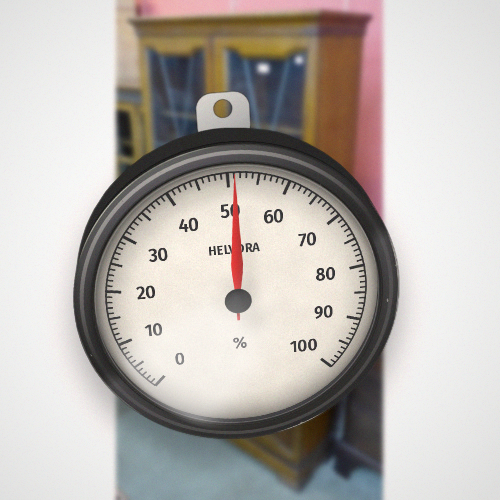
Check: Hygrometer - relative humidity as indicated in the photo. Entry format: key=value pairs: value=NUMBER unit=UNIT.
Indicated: value=51 unit=%
